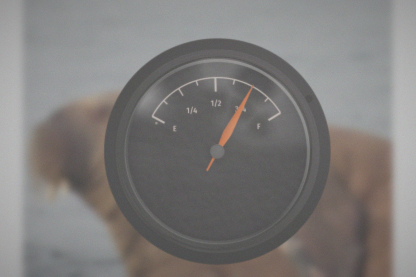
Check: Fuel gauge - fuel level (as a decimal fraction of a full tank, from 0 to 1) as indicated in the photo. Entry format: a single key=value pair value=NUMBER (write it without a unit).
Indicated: value=0.75
